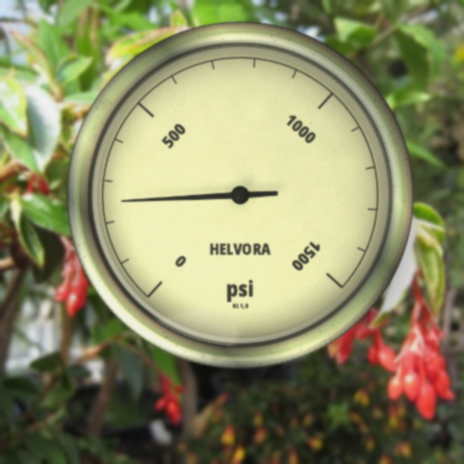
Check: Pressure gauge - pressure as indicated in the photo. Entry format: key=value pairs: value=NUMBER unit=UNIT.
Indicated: value=250 unit=psi
